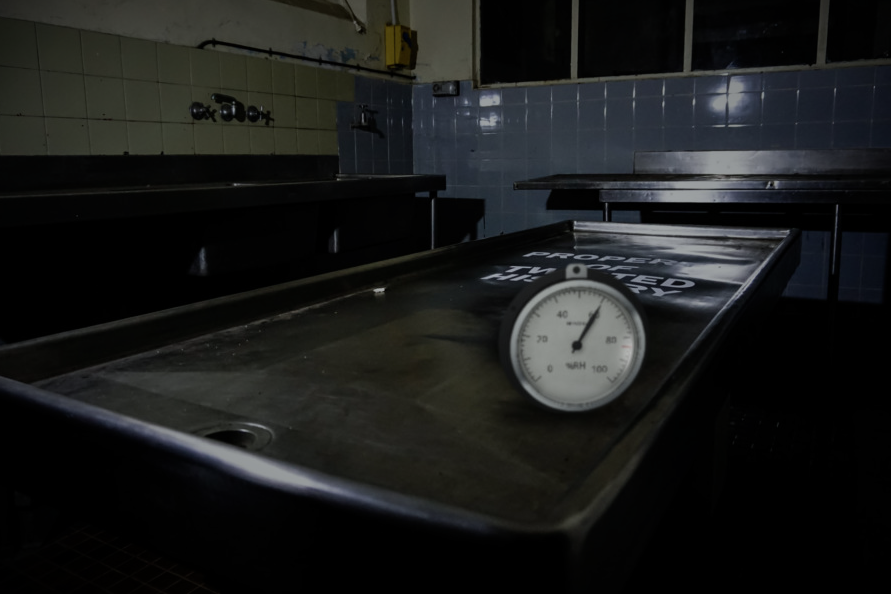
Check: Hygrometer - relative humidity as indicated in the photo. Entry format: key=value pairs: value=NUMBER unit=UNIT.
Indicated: value=60 unit=%
